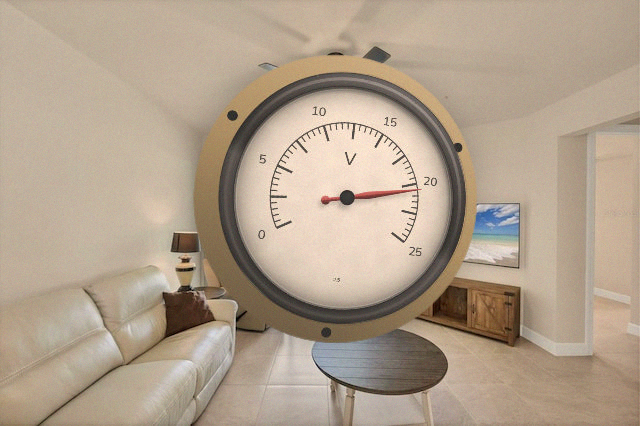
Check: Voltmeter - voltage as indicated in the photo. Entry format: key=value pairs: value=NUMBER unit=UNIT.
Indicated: value=20.5 unit=V
